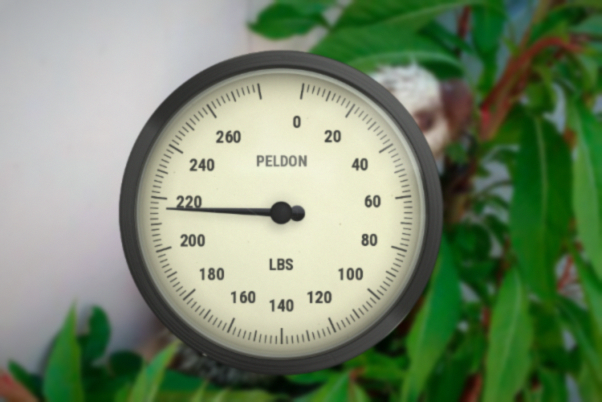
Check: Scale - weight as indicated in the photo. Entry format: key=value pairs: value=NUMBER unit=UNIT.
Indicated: value=216 unit=lb
